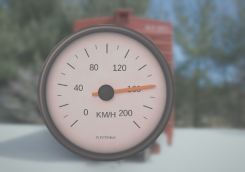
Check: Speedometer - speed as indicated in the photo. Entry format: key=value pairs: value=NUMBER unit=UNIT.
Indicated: value=160 unit=km/h
